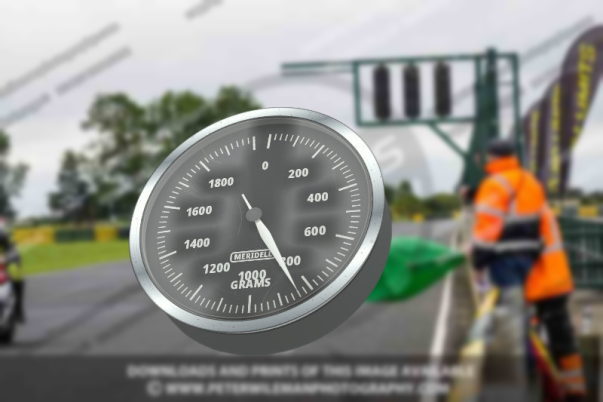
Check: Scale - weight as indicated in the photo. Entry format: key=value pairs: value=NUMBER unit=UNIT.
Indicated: value=840 unit=g
